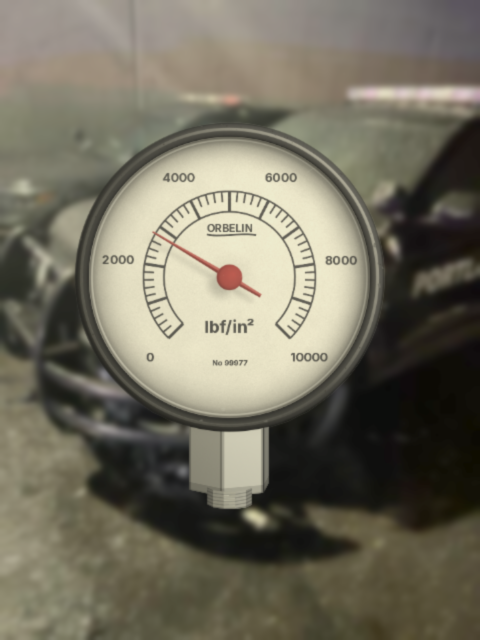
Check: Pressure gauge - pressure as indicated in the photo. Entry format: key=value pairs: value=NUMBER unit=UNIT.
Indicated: value=2800 unit=psi
